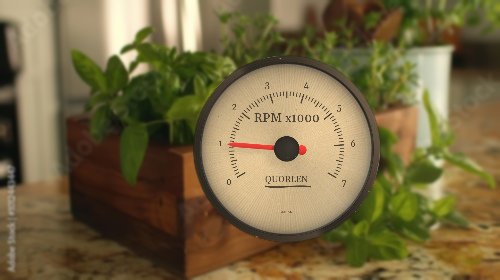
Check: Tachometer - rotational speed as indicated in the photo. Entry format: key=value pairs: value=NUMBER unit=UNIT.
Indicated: value=1000 unit=rpm
